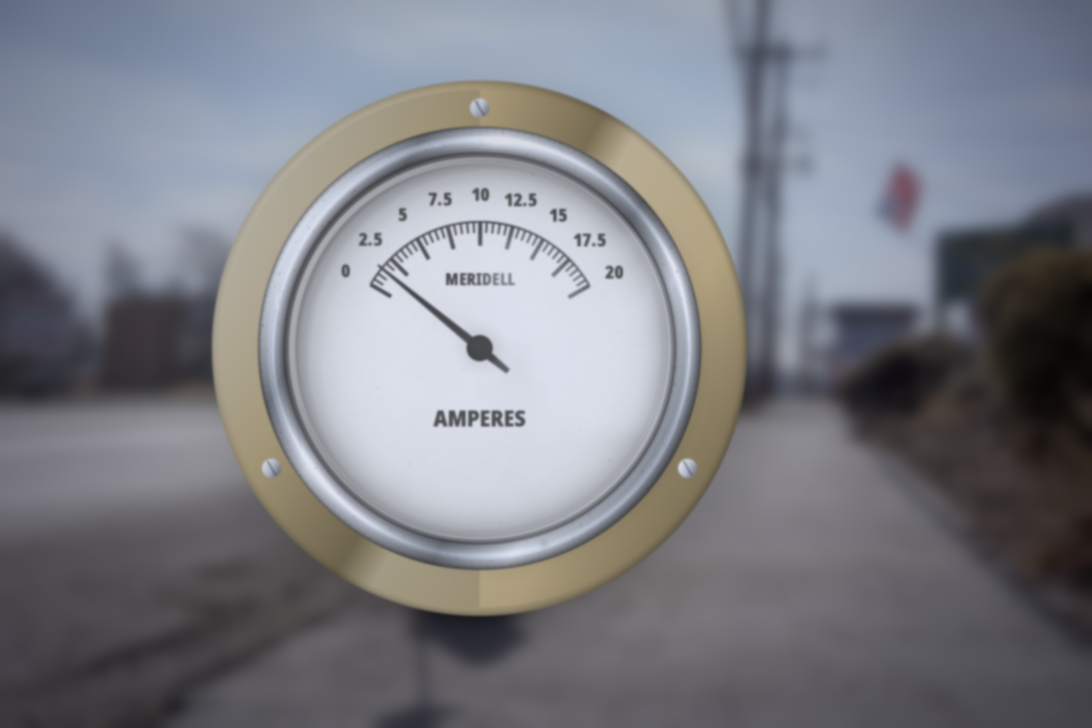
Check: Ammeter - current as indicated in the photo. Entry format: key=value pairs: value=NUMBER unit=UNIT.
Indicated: value=1.5 unit=A
